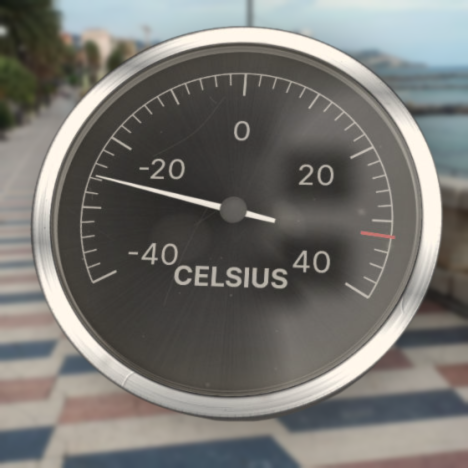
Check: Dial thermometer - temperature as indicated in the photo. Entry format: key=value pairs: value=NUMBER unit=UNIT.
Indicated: value=-26 unit=°C
